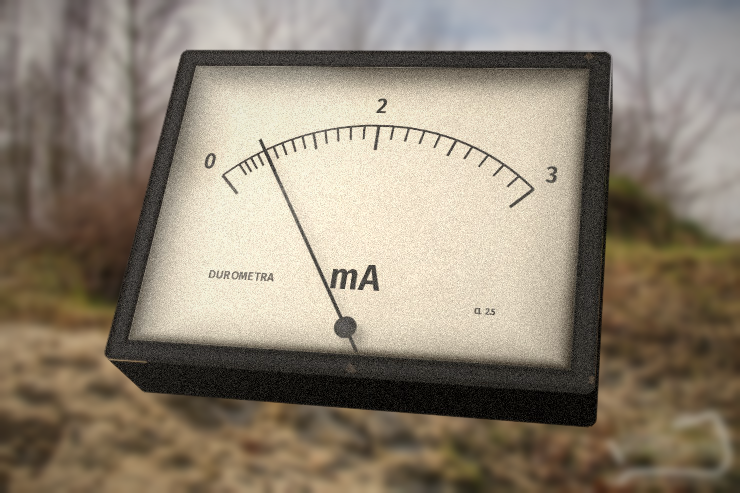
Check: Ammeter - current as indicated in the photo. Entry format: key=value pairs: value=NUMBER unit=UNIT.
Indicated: value=1 unit=mA
